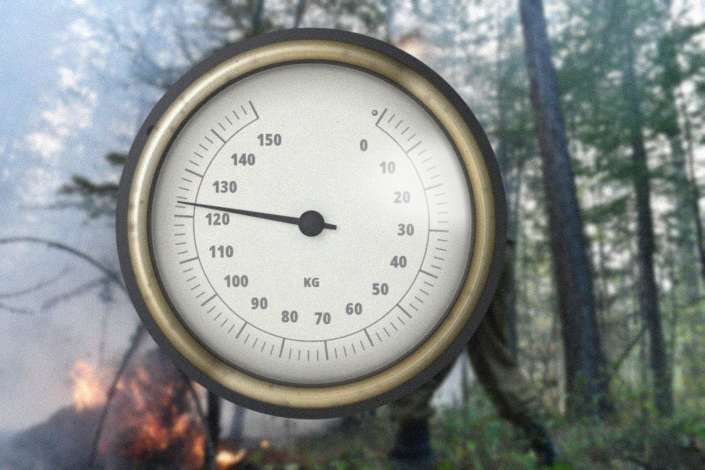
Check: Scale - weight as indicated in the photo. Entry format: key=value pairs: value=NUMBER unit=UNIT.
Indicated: value=123 unit=kg
